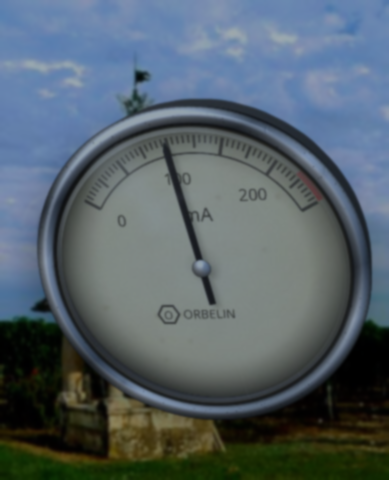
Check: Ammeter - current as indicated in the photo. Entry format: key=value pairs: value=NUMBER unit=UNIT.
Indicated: value=100 unit=mA
